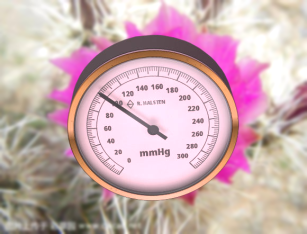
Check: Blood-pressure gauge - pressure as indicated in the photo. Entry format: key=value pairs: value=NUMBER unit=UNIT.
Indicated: value=100 unit=mmHg
